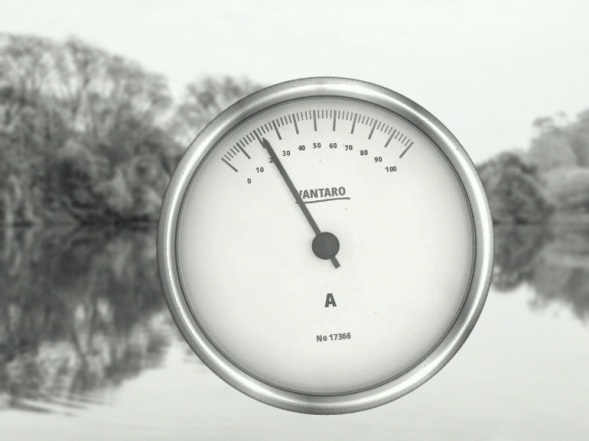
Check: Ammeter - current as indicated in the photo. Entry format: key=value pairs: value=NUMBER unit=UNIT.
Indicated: value=22 unit=A
